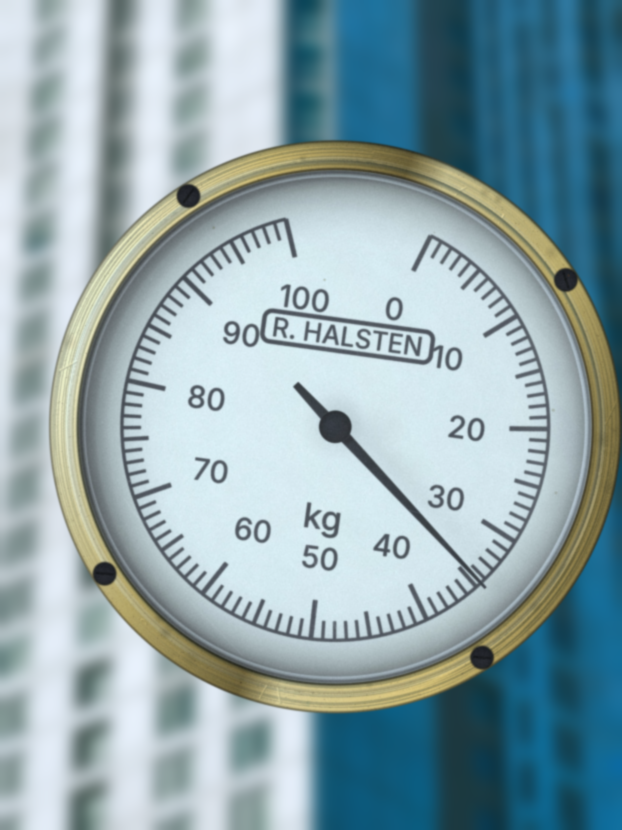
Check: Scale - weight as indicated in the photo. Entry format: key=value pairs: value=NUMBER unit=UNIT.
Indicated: value=34.5 unit=kg
